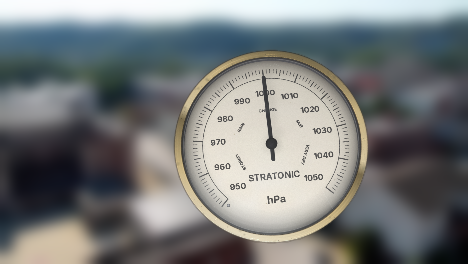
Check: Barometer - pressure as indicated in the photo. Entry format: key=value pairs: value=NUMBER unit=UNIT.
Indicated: value=1000 unit=hPa
